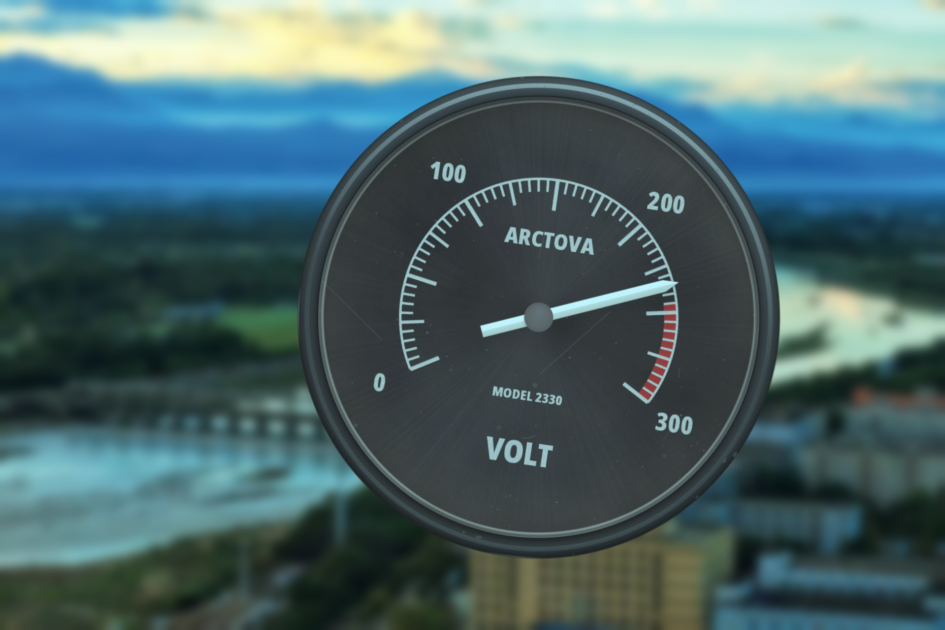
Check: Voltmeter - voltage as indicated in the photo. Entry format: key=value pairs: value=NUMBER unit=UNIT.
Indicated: value=235 unit=V
